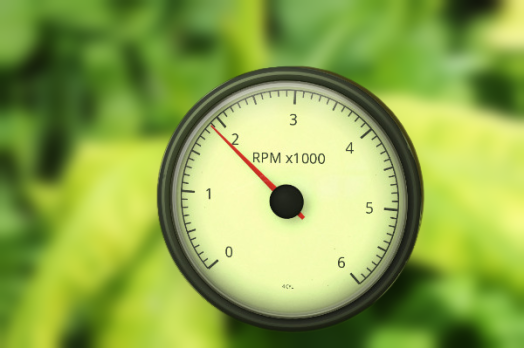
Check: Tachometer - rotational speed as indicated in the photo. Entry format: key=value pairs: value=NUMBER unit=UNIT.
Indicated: value=1900 unit=rpm
